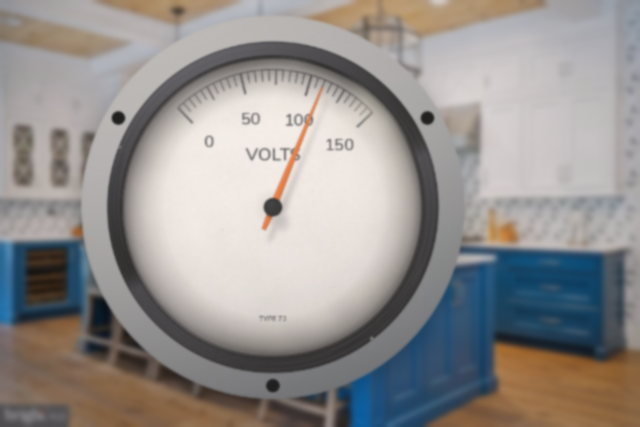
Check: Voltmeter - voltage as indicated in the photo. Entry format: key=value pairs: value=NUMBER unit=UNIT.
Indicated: value=110 unit=V
